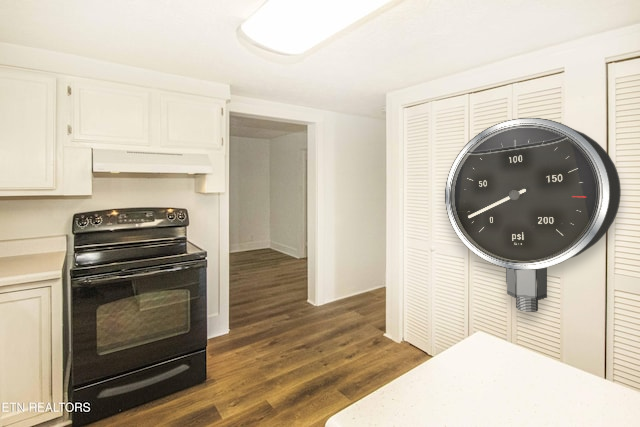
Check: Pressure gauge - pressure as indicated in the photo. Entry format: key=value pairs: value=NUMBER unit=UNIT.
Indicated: value=15 unit=psi
